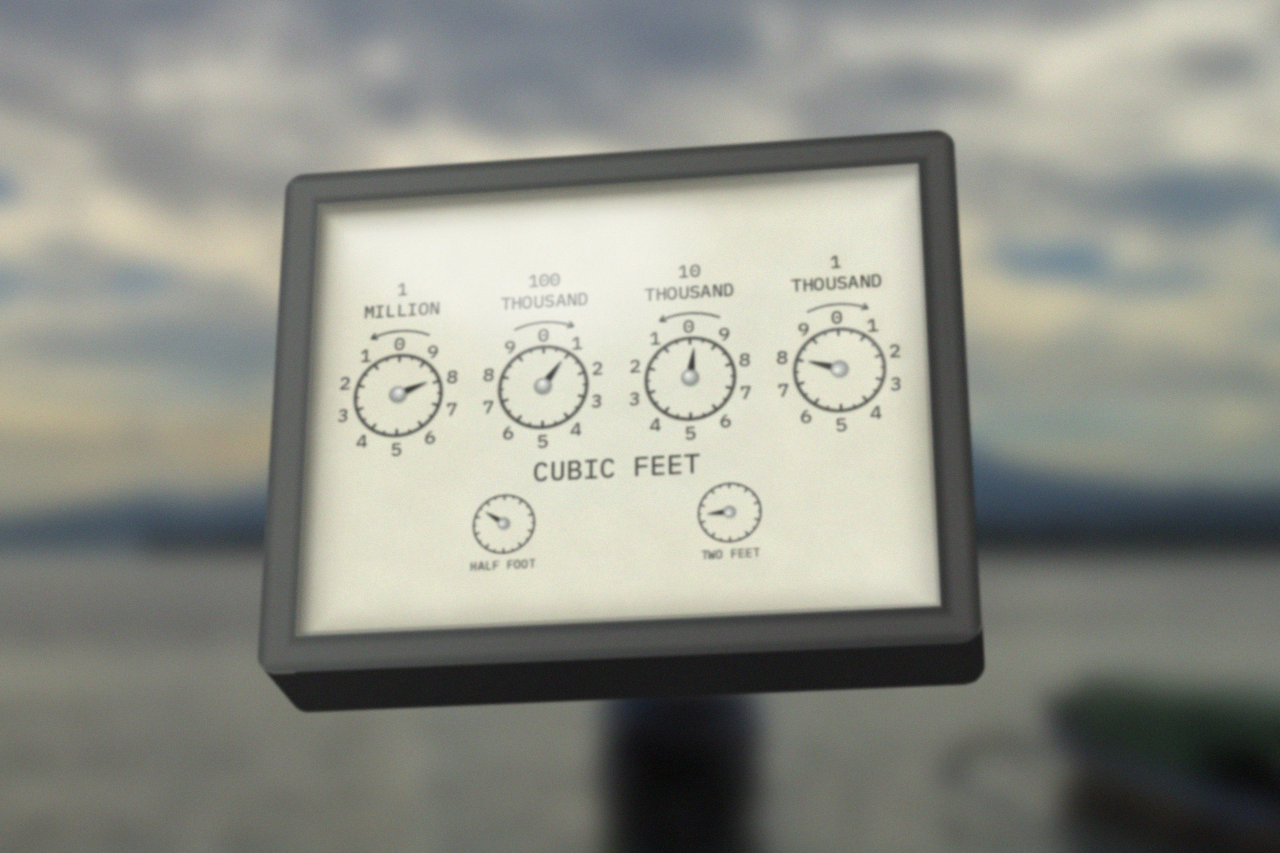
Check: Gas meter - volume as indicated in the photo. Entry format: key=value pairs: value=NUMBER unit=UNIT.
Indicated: value=809800 unit=ft³
